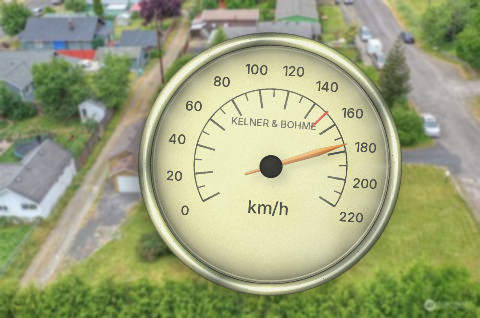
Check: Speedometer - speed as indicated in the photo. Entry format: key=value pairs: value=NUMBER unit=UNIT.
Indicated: value=175 unit=km/h
